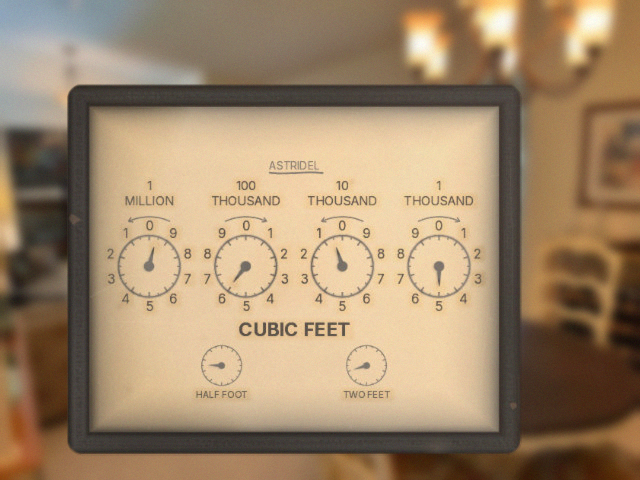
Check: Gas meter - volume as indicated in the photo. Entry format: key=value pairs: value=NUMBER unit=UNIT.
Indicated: value=960500 unit=ft³
